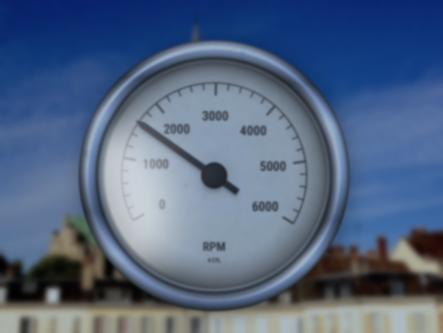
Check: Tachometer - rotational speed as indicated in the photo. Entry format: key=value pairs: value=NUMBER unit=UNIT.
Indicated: value=1600 unit=rpm
